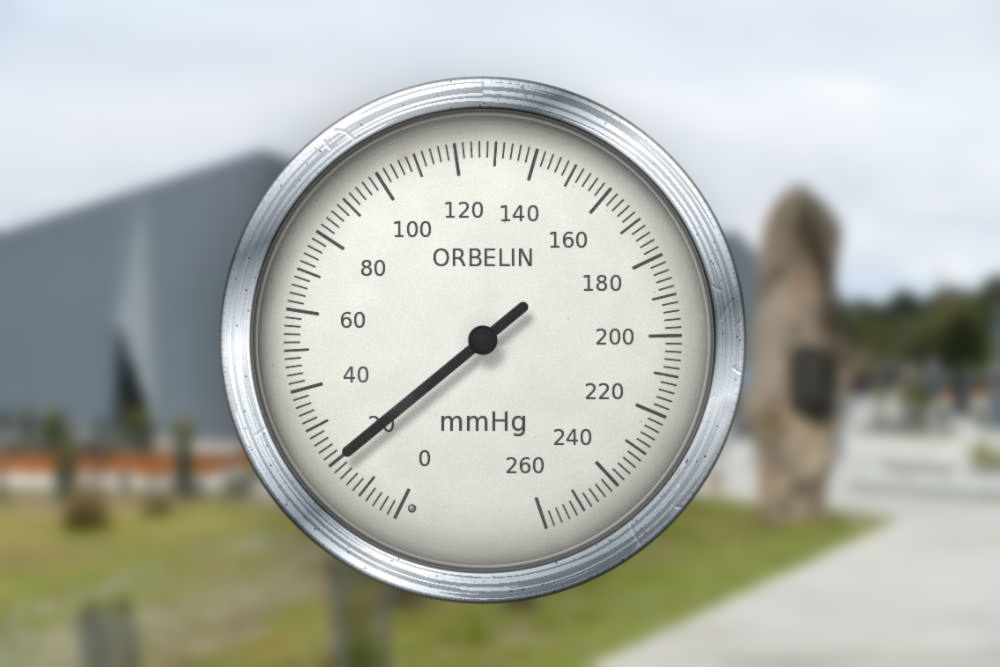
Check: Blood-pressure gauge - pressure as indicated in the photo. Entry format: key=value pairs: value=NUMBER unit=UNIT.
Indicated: value=20 unit=mmHg
